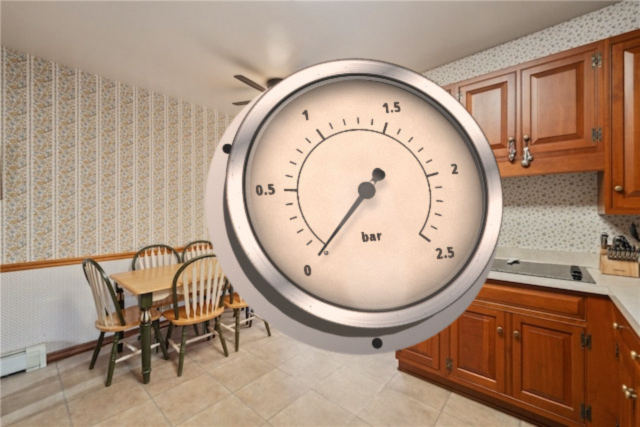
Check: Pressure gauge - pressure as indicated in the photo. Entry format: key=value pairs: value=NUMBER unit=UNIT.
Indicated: value=0 unit=bar
